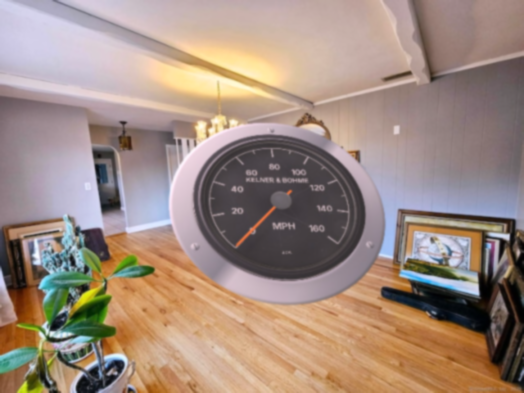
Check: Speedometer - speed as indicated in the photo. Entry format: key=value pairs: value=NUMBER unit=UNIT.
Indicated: value=0 unit=mph
